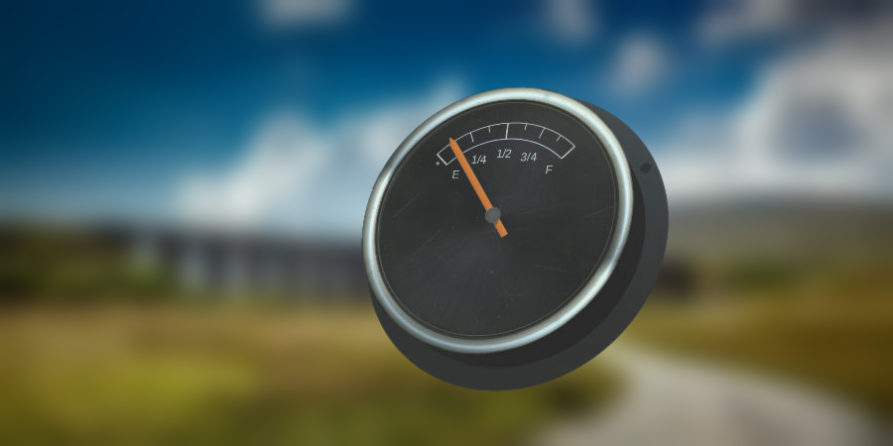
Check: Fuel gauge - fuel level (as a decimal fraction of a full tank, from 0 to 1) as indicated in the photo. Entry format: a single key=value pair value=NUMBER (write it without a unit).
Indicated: value=0.125
